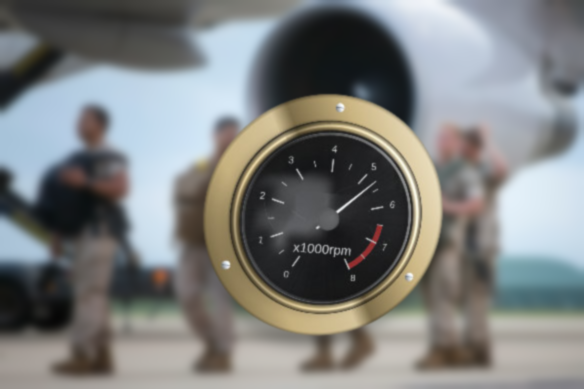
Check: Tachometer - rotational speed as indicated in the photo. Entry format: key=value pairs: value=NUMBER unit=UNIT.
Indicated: value=5250 unit=rpm
